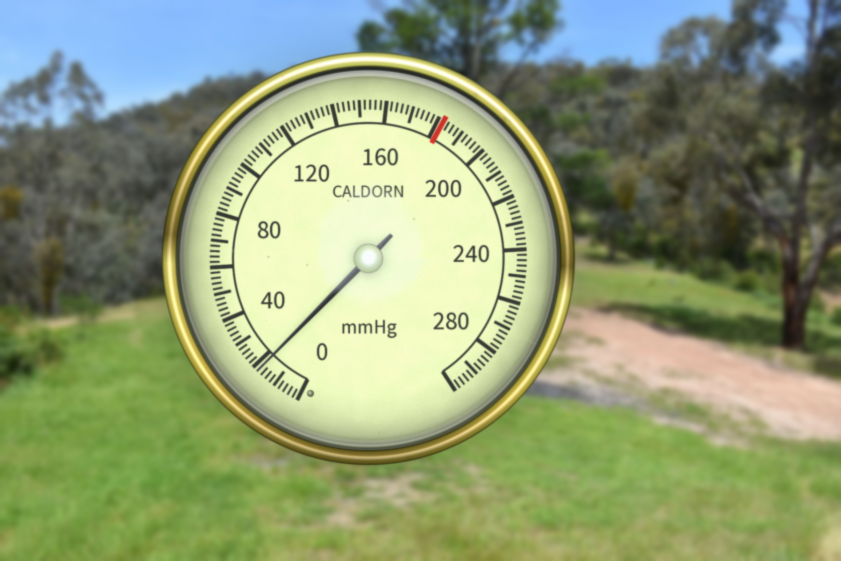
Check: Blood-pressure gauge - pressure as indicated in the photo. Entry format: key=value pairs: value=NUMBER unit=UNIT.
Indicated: value=18 unit=mmHg
